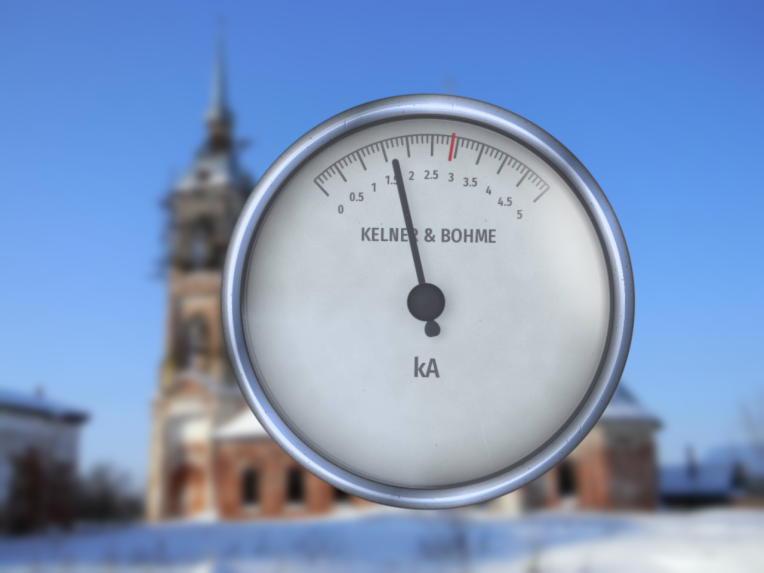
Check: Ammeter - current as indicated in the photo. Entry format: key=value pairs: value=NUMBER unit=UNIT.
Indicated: value=1.7 unit=kA
